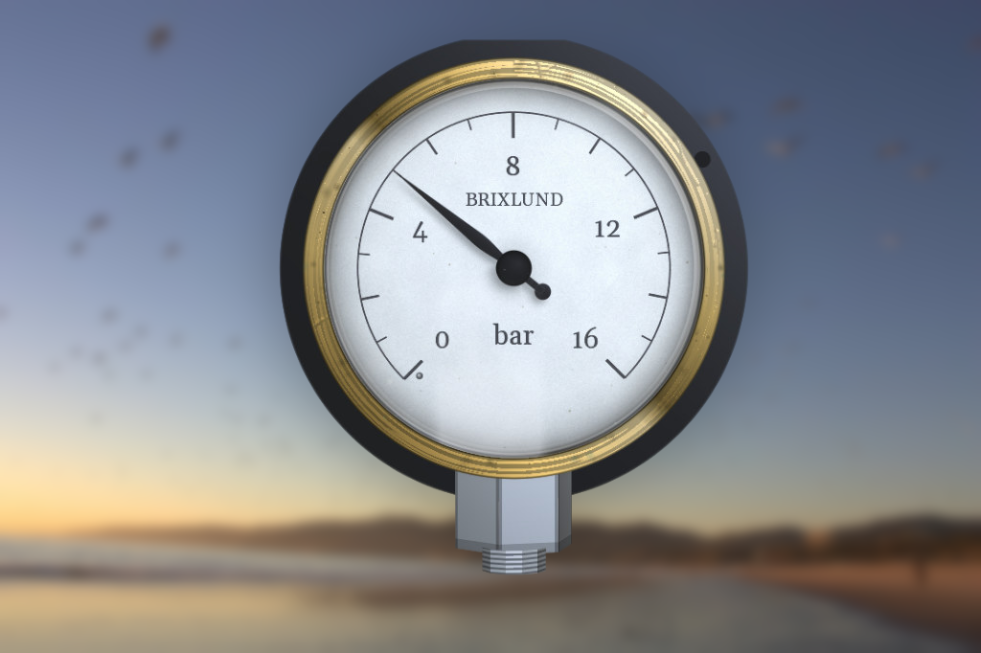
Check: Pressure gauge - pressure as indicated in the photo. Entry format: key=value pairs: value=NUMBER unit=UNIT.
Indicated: value=5 unit=bar
